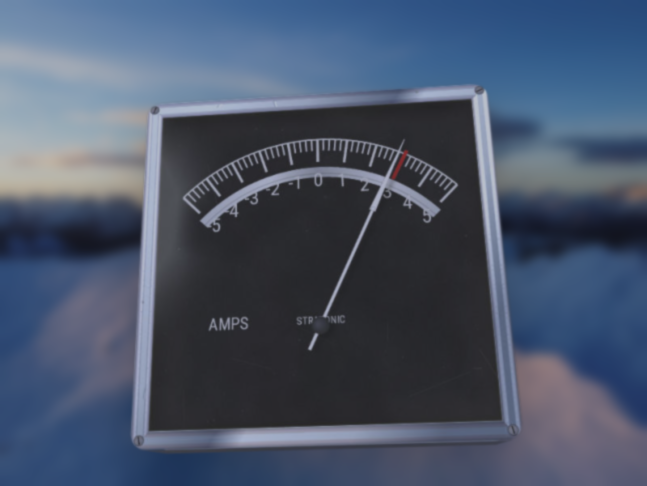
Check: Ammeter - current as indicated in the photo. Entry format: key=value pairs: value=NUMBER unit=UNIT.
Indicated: value=2.8 unit=A
